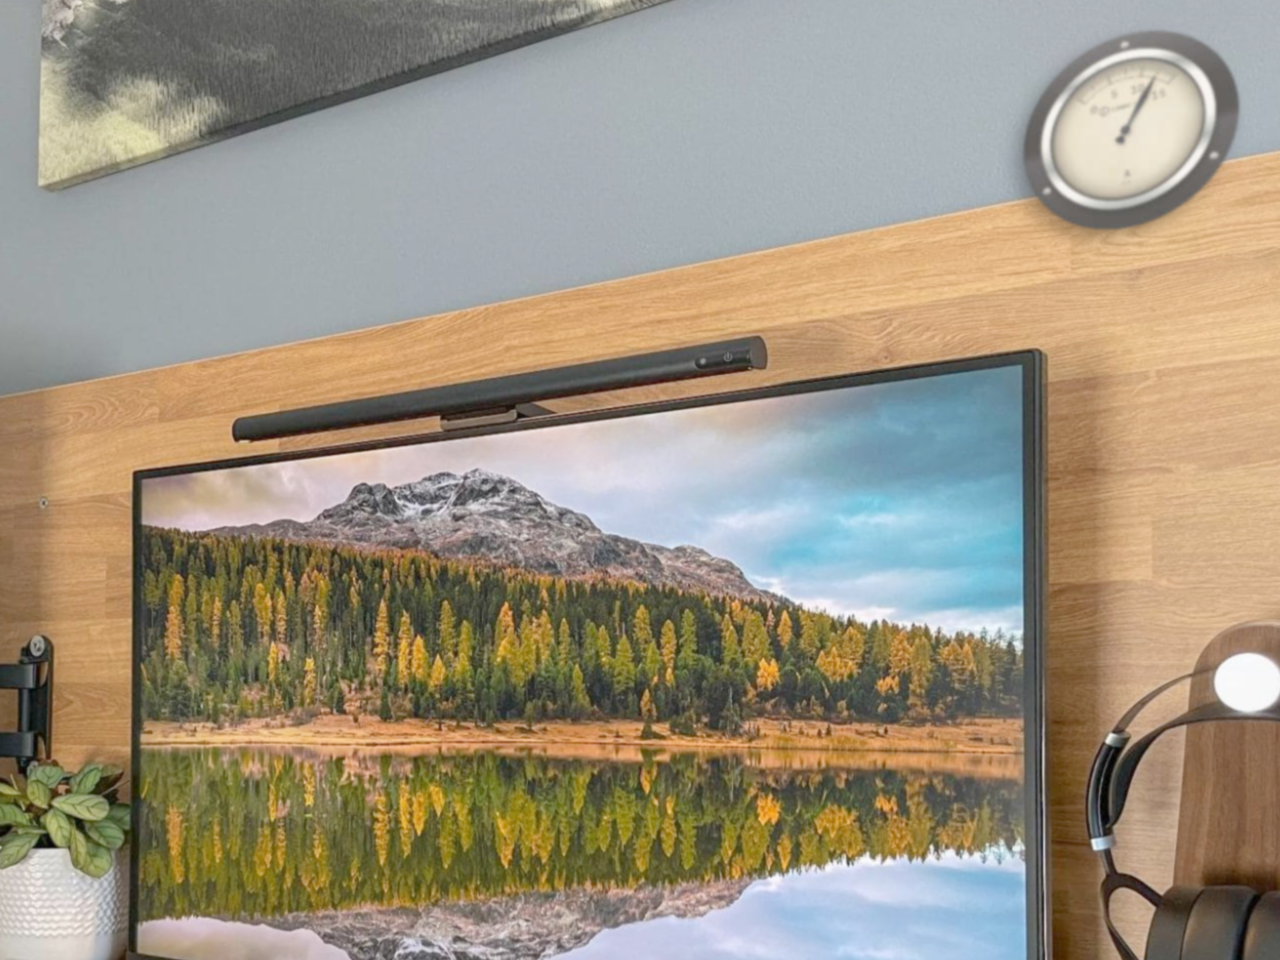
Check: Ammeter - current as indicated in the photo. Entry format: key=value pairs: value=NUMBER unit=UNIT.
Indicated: value=12.5 unit=A
